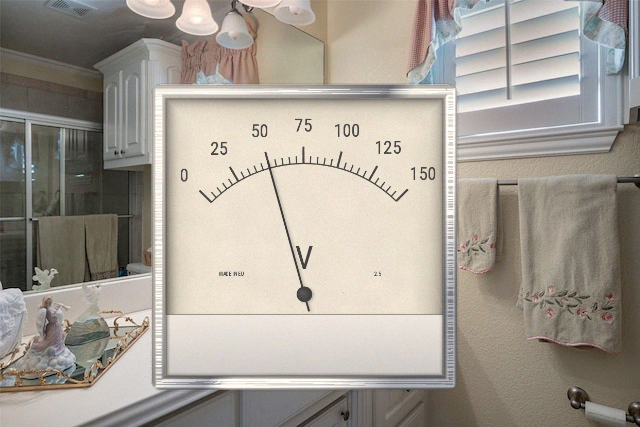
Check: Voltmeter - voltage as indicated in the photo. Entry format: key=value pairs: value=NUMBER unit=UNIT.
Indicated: value=50 unit=V
